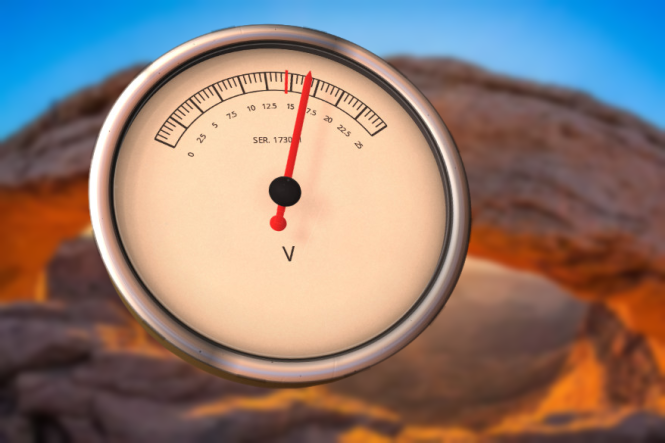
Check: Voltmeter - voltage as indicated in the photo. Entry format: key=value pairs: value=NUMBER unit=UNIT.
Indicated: value=16.5 unit=V
